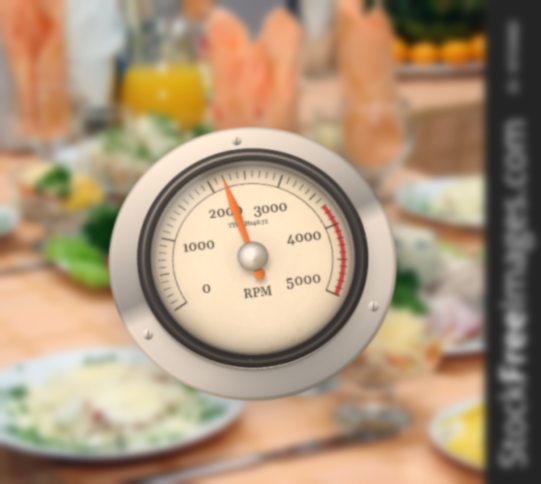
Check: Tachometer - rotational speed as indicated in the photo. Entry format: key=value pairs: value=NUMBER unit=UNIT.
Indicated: value=2200 unit=rpm
